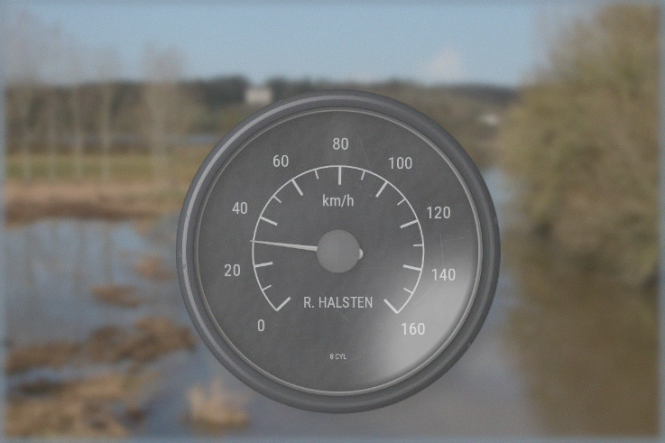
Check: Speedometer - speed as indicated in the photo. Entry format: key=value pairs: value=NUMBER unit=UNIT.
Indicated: value=30 unit=km/h
